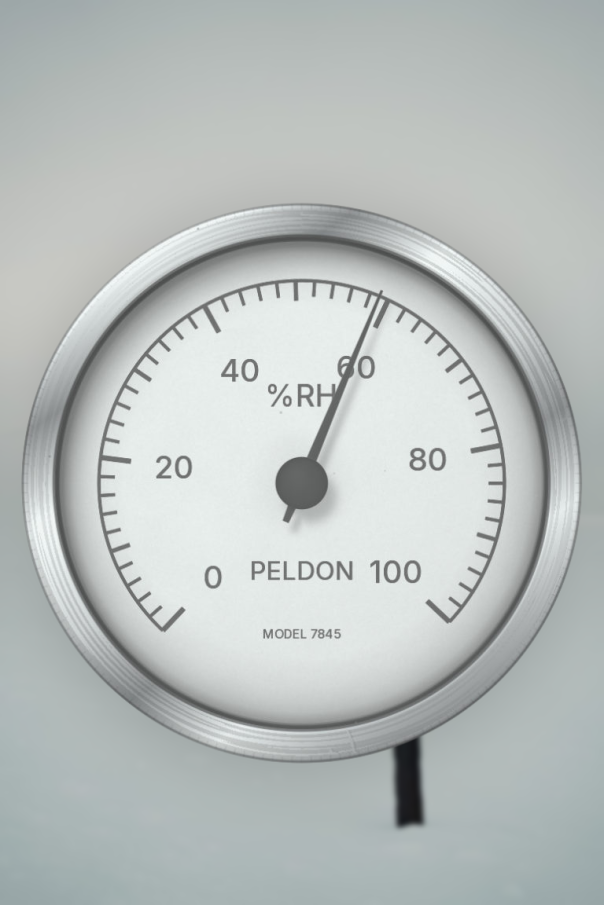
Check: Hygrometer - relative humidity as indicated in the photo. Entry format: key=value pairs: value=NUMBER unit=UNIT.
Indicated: value=59 unit=%
